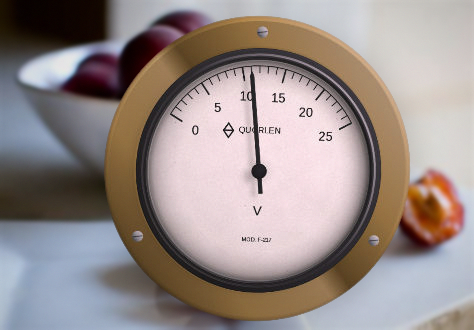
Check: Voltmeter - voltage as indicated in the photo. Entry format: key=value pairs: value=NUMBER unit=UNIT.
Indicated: value=11 unit=V
